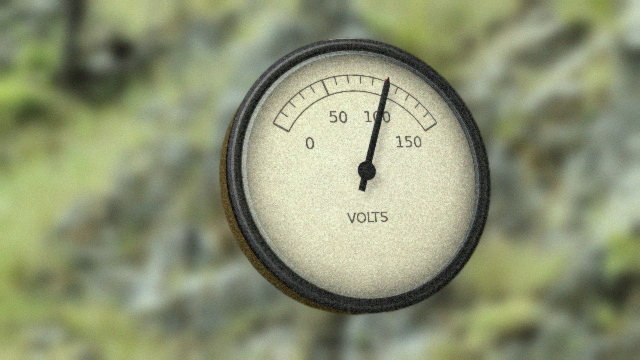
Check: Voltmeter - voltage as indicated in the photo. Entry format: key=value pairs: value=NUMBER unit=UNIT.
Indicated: value=100 unit=V
